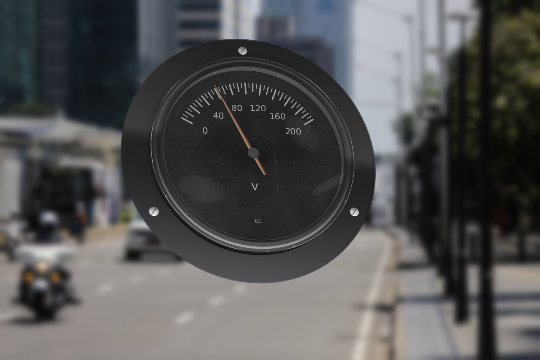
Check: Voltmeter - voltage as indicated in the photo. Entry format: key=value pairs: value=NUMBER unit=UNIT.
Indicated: value=60 unit=V
